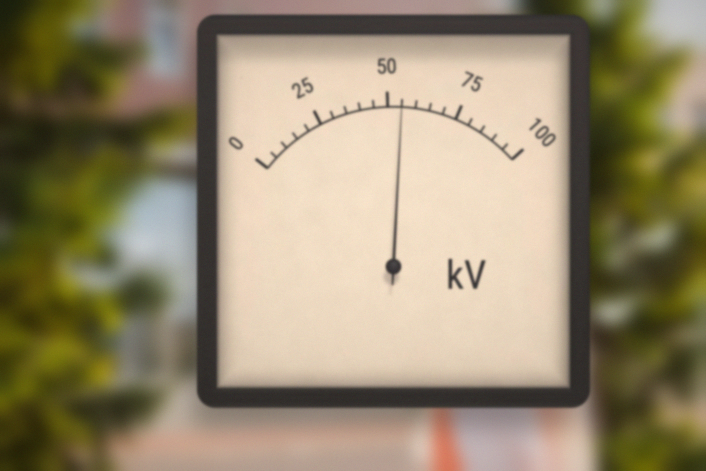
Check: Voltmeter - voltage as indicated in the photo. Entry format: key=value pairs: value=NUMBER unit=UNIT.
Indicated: value=55 unit=kV
